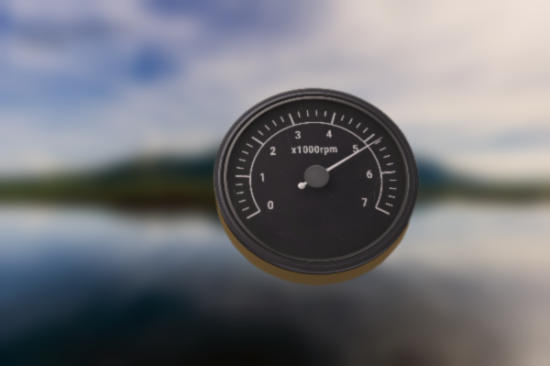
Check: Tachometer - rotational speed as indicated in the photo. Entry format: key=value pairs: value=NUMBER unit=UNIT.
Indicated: value=5200 unit=rpm
